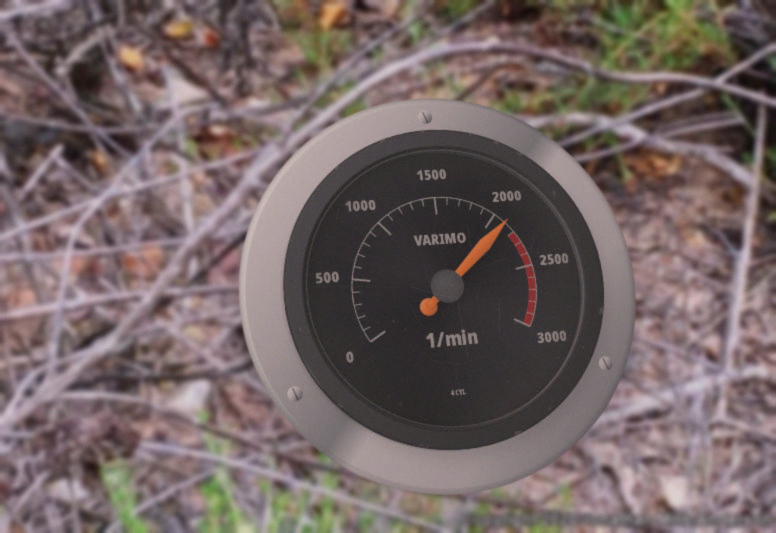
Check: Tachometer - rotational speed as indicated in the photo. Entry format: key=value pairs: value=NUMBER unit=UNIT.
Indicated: value=2100 unit=rpm
